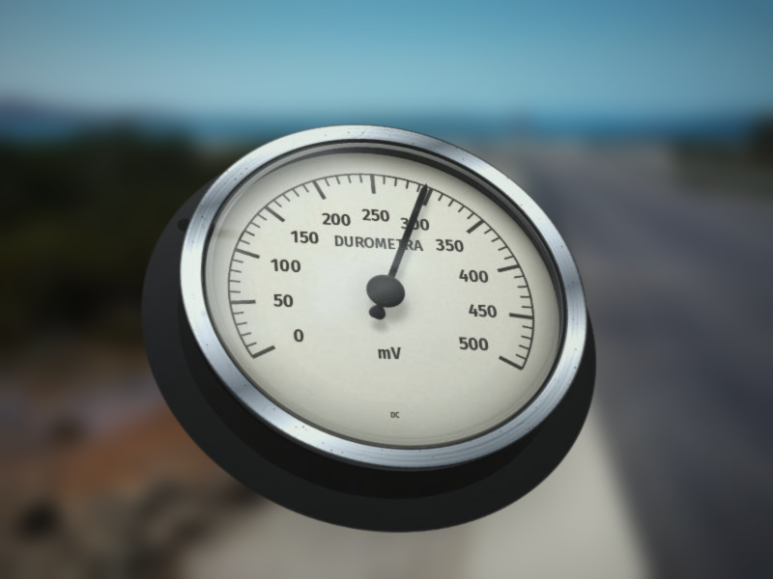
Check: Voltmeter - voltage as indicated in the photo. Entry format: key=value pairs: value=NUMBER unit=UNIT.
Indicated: value=295 unit=mV
